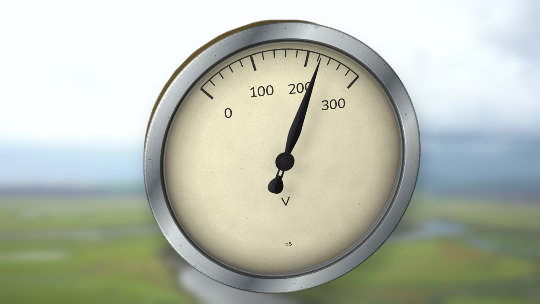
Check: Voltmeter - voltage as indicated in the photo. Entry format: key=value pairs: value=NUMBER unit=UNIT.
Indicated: value=220 unit=V
